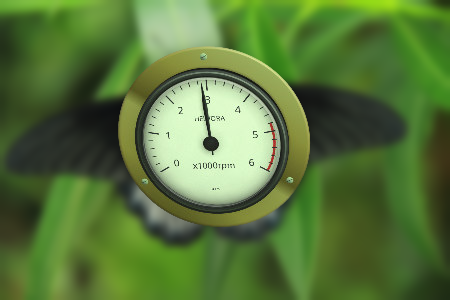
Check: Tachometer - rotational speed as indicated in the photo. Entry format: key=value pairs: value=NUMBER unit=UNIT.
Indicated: value=2900 unit=rpm
